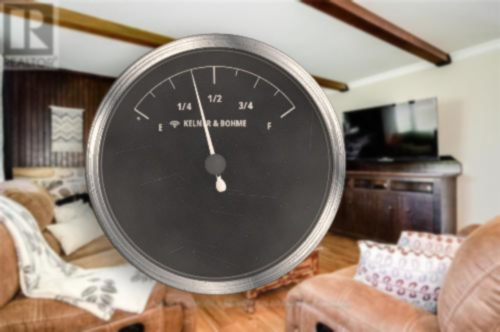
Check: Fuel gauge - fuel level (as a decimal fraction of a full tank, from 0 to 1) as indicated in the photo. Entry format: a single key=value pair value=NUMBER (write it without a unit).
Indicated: value=0.375
